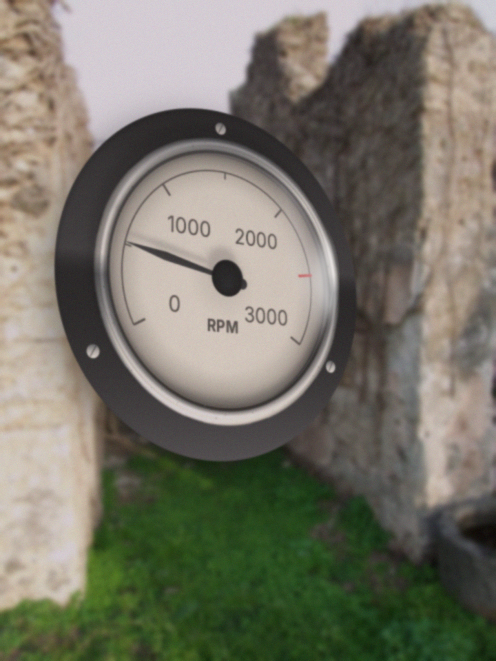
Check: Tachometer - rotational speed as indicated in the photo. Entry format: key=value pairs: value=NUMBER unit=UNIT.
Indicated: value=500 unit=rpm
